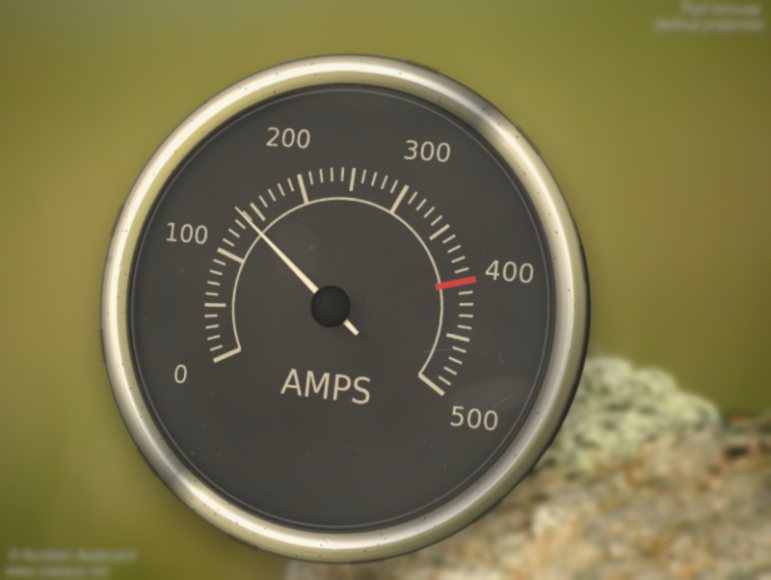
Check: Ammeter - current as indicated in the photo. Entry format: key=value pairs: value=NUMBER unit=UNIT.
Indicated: value=140 unit=A
